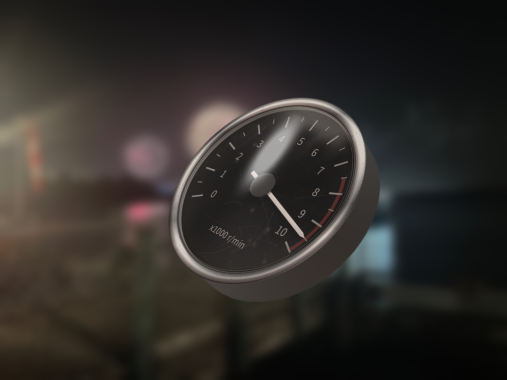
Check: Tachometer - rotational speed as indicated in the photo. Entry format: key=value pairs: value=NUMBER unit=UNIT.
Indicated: value=9500 unit=rpm
